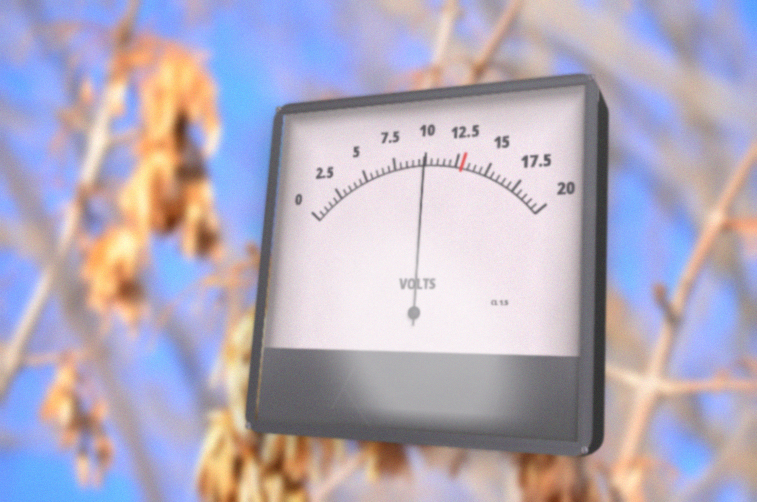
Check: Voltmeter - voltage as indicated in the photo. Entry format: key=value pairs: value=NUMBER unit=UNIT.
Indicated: value=10 unit=V
